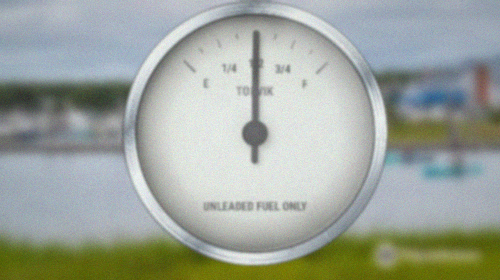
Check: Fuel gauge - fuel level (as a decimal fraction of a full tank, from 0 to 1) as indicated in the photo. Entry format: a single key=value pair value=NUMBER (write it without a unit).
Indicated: value=0.5
